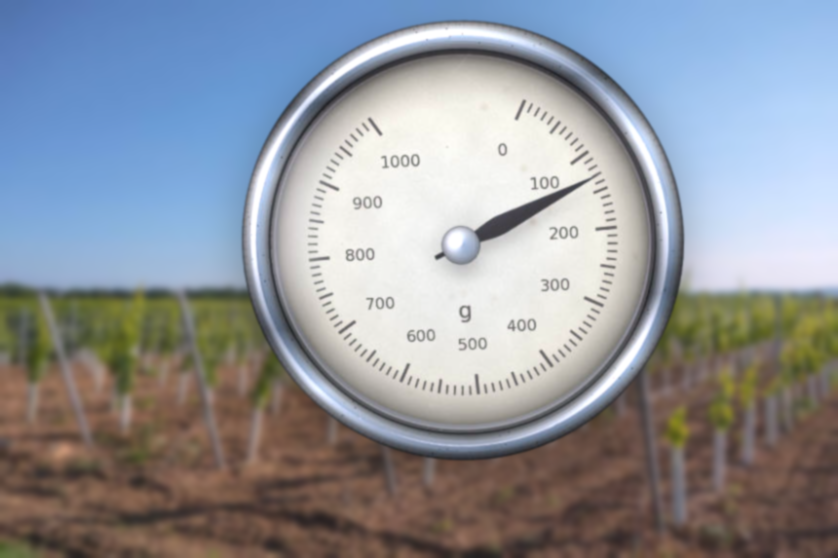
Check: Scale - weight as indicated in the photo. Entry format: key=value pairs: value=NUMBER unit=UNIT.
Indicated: value=130 unit=g
